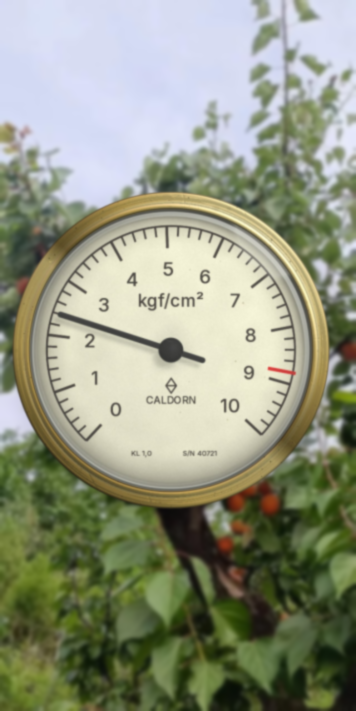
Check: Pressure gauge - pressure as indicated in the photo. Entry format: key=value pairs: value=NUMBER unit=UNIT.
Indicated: value=2.4 unit=kg/cm²
